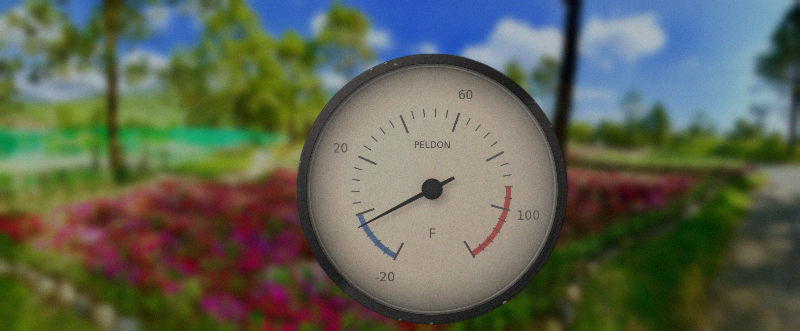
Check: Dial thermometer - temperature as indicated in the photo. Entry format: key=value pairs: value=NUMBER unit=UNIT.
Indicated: value=-4 unit=°F
